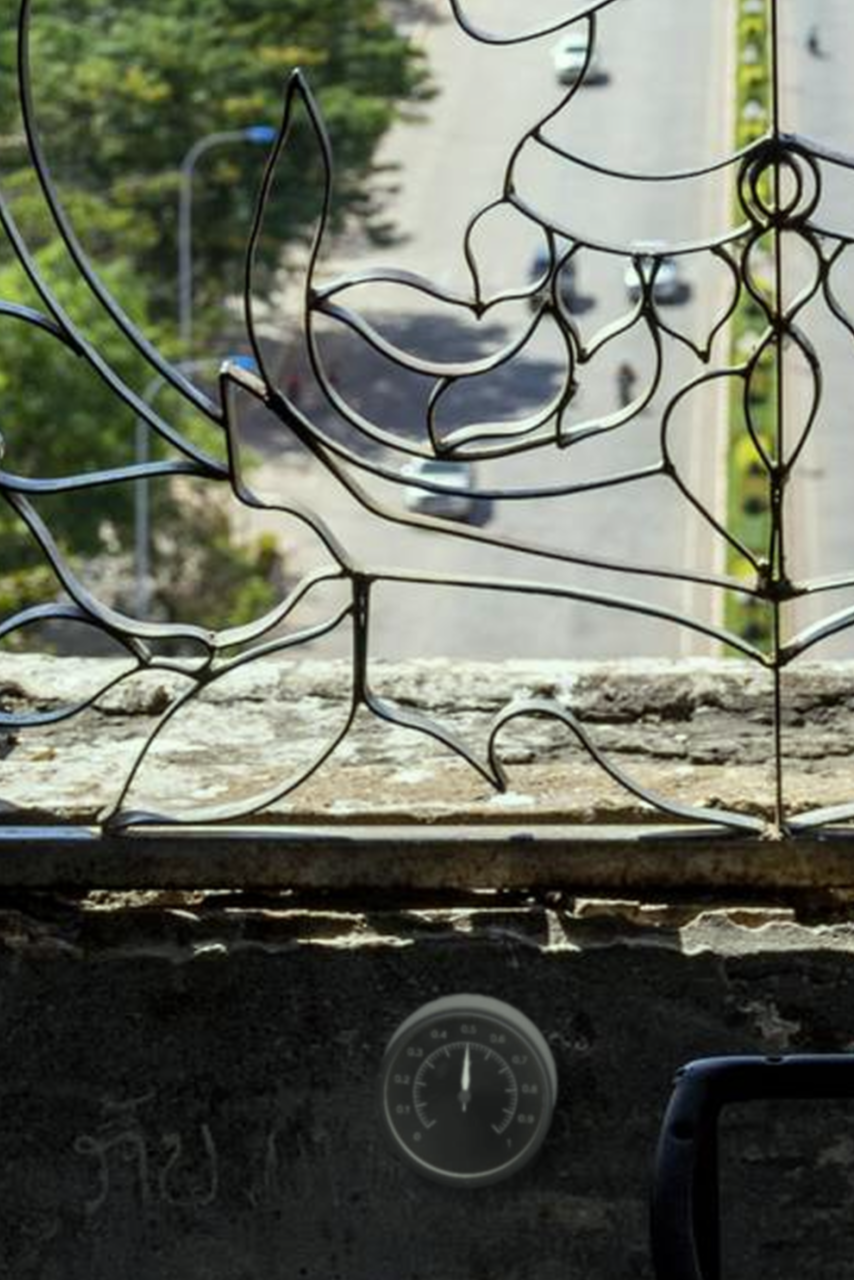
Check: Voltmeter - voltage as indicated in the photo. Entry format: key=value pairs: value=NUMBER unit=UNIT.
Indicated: value=0.5 unit=V
